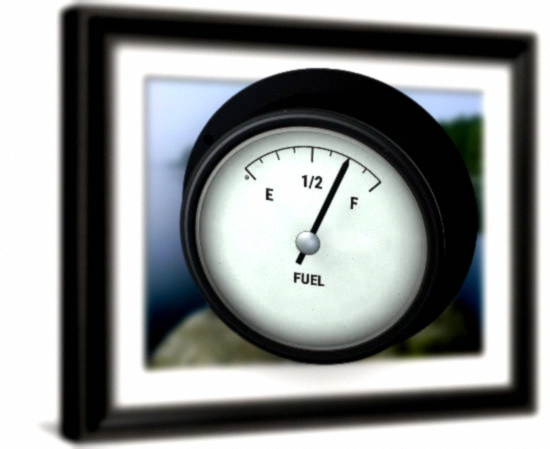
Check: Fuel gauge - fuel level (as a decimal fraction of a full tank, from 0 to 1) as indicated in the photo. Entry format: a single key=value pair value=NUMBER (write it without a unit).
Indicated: value=0.75
